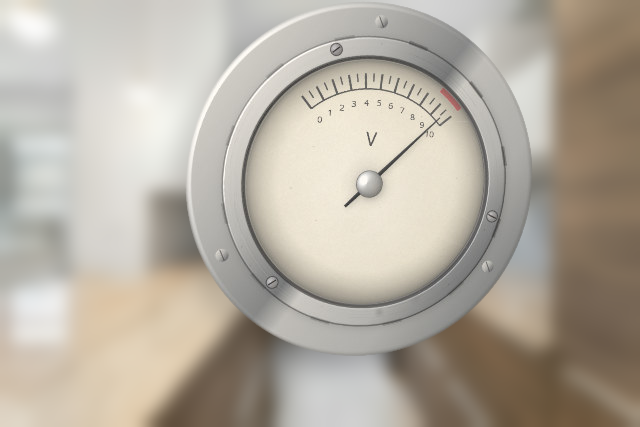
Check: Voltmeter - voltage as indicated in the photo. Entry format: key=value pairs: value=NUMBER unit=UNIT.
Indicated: value=9.5 unit=V
